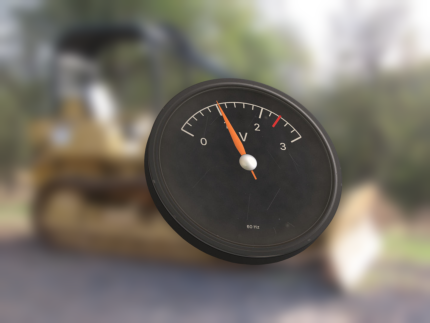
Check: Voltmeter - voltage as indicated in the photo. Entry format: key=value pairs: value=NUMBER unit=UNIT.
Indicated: value=1 unit=V
